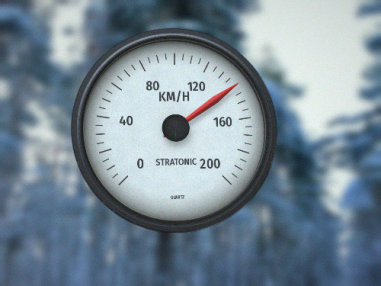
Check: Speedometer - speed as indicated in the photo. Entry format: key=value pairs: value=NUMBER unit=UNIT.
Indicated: value=140 unit=km/h
